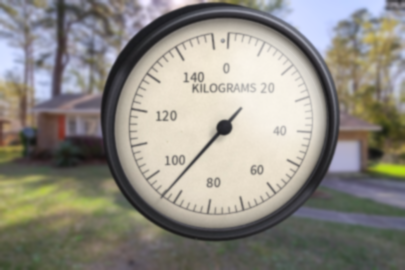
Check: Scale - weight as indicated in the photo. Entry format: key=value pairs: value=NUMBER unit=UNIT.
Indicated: value=94 unit=kg
